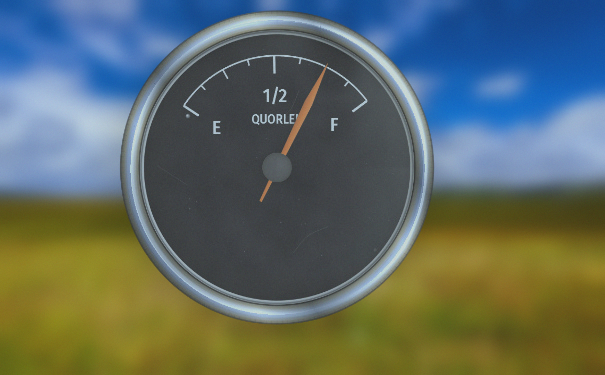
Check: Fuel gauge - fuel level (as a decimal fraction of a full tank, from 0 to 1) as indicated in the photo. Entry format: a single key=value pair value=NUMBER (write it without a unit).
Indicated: value=0.75
